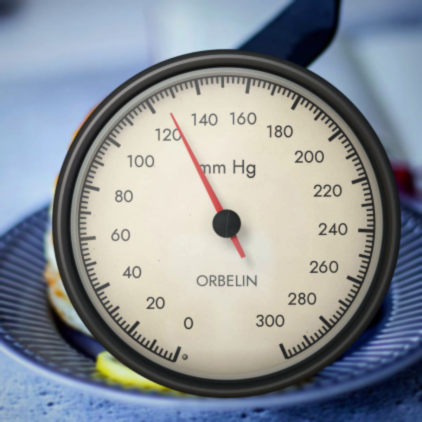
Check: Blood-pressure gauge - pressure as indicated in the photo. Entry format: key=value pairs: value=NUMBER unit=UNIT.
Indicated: value=126 unit=mmHg
